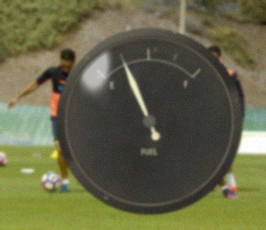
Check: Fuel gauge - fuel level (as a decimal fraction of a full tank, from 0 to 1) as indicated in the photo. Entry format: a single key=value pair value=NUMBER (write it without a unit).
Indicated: value=0.25
